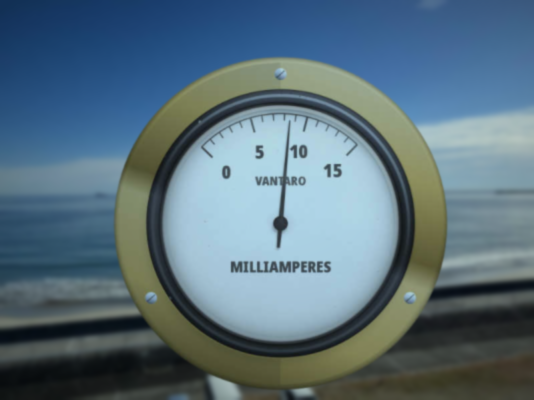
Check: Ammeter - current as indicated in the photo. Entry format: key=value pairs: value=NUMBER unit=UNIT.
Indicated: value=8.5 unit=mA
